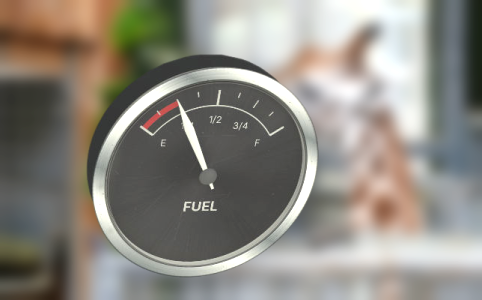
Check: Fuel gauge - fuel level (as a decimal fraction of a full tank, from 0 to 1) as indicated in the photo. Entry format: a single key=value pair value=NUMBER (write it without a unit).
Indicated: value=0.25
